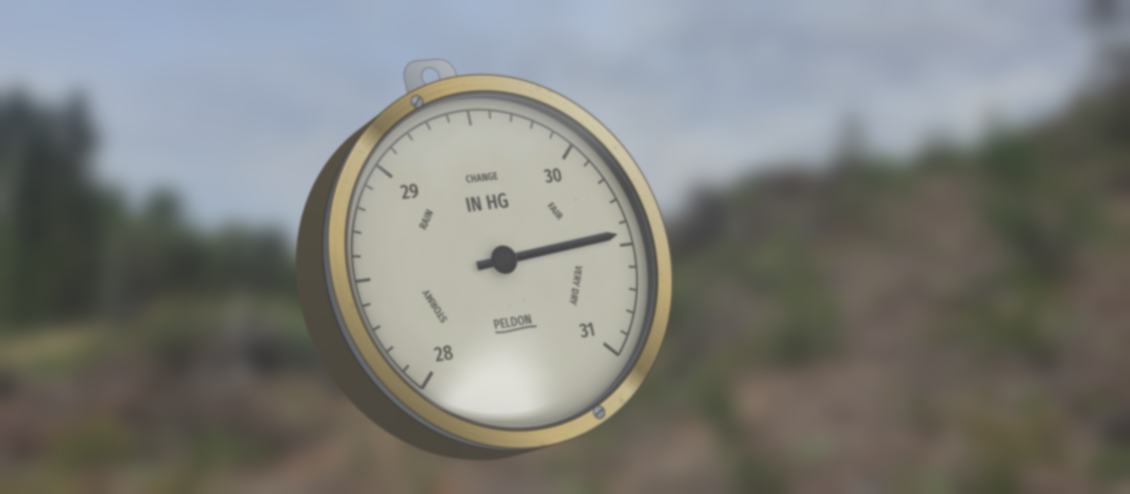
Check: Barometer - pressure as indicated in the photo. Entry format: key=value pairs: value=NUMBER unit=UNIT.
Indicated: value=30.45 unit=inHg
